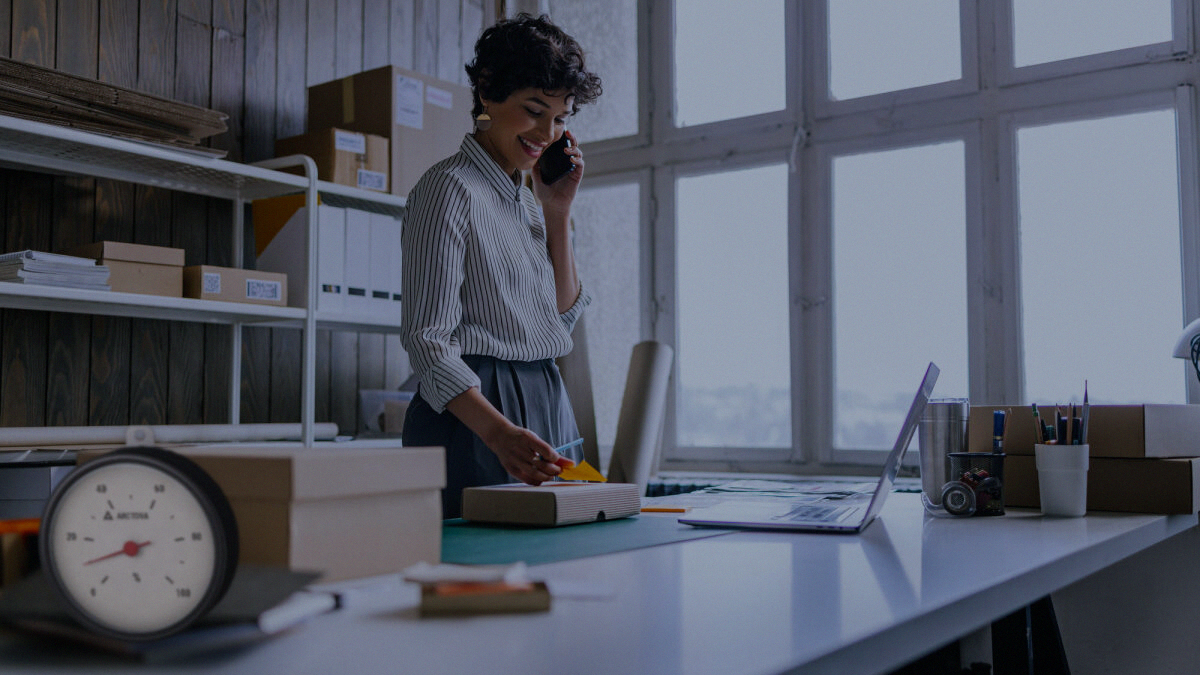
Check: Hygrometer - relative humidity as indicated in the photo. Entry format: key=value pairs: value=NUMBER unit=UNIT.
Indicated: value=10 unit=%
